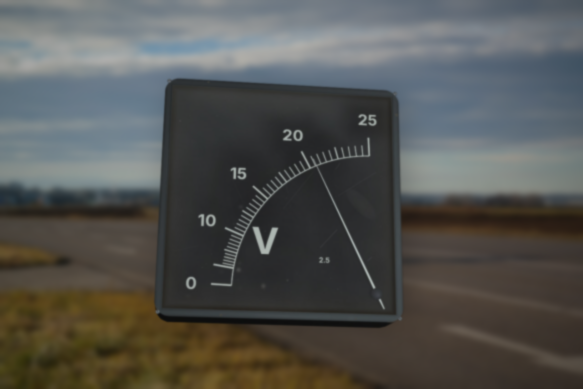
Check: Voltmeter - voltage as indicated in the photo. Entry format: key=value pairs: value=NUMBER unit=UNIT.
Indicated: value=20.5 unit=V
